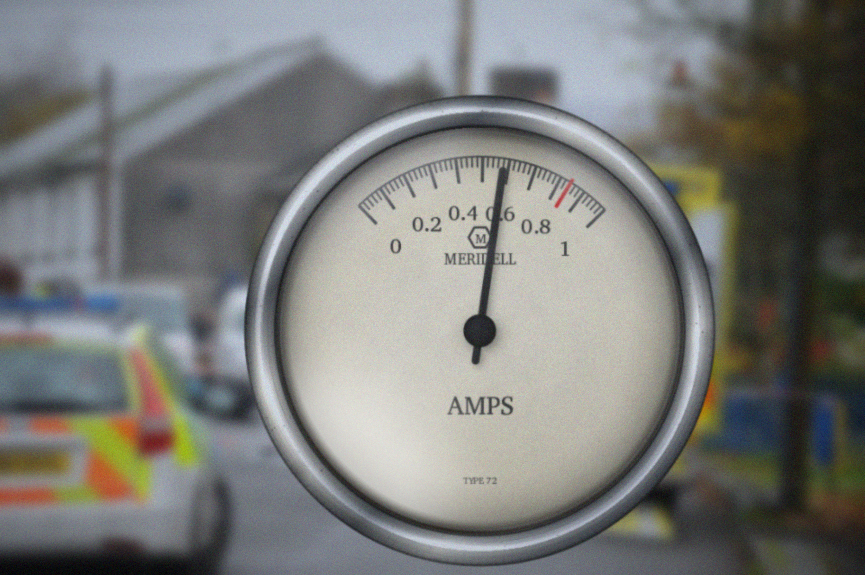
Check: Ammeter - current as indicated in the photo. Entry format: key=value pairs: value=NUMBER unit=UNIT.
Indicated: value=0.58 unit=A
